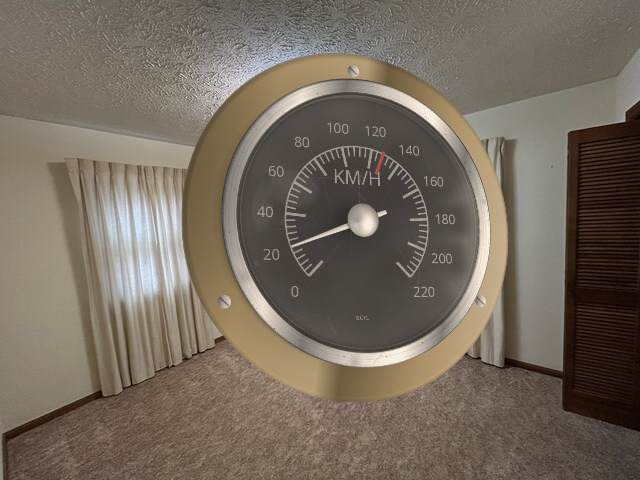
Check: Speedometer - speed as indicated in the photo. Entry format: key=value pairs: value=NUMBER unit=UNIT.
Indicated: value=20 unit=km/h
